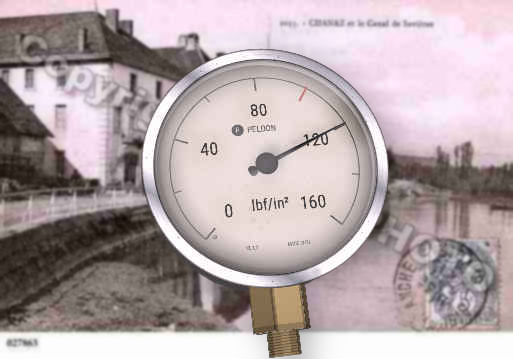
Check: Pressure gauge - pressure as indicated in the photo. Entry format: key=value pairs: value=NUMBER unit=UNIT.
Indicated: value=120 unit=psi
